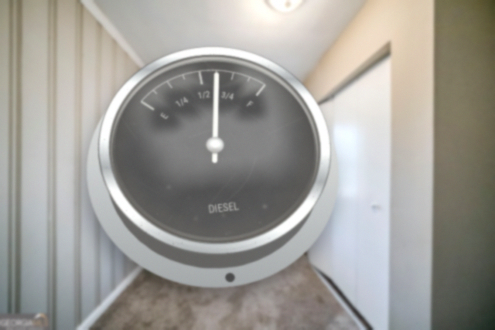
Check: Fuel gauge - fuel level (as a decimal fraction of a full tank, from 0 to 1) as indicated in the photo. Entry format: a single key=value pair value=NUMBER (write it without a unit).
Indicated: value=0.625
